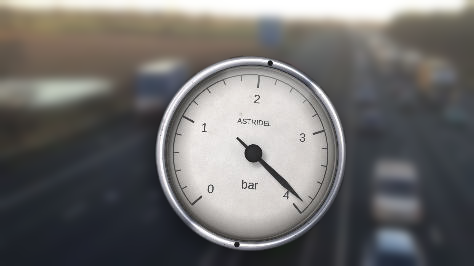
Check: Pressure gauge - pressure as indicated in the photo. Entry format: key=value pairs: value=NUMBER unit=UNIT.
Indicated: value=3.9 unit=bar
